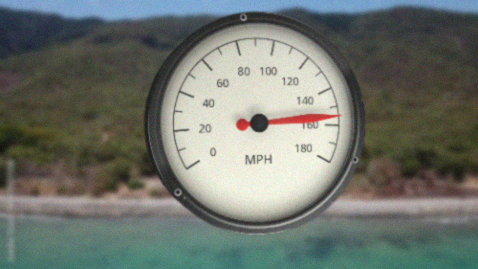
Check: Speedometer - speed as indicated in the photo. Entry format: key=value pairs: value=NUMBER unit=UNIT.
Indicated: value=155 unit=mph
